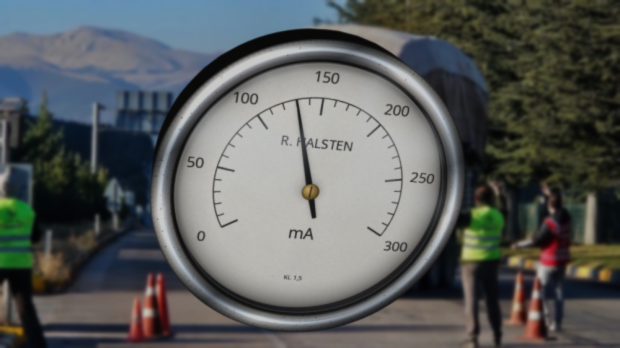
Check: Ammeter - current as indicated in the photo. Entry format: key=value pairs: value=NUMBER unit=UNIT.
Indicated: value=130 unit=mA
